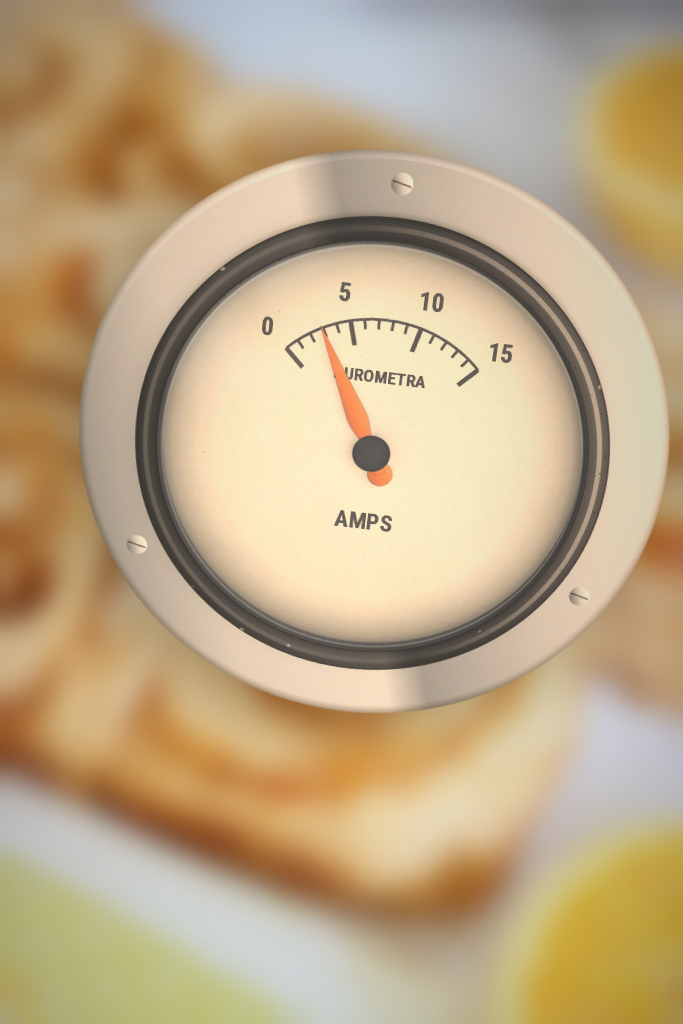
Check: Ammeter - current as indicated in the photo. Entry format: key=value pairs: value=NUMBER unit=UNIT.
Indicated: value=3 unit=A
